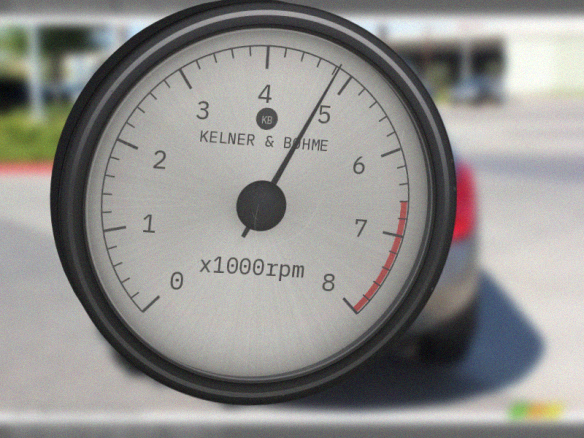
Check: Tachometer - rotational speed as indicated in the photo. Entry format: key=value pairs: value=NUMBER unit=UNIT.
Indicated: value=4800 unit=rpm
